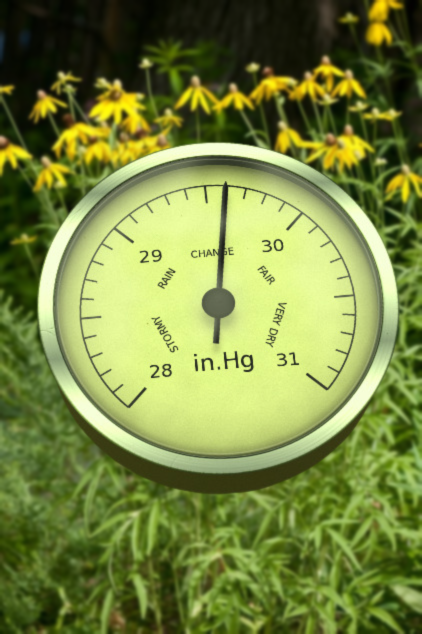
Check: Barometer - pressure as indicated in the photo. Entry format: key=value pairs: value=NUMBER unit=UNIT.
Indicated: value=29.6 unit=inHg
